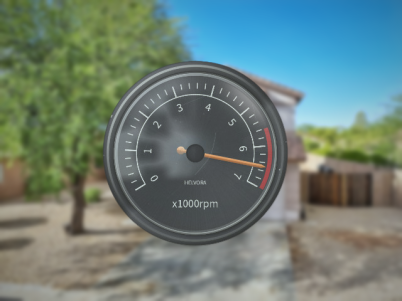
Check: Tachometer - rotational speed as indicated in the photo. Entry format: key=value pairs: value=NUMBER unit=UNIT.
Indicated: value=6500 unit=rpm
